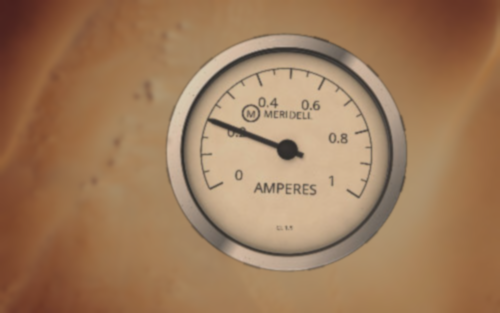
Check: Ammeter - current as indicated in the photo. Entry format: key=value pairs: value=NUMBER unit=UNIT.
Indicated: value=0.2 unit=A
